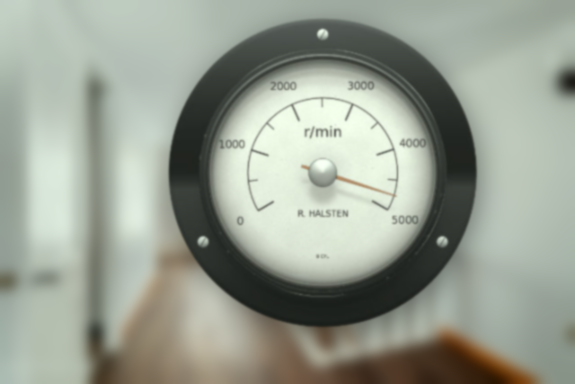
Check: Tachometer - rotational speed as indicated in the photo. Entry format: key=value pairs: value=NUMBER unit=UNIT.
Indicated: value=4750 unit=rpm
